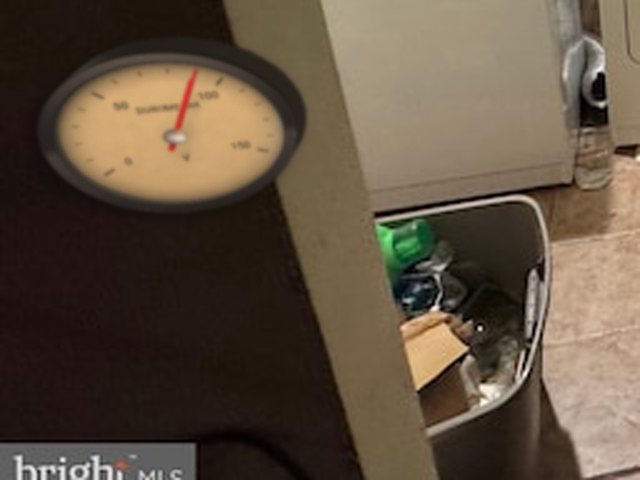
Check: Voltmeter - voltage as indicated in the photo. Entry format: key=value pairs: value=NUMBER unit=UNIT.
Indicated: value=90 unit=V
